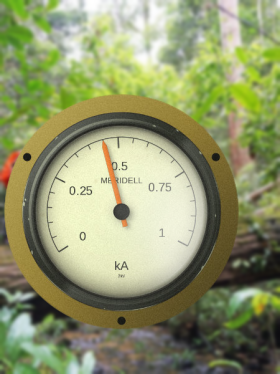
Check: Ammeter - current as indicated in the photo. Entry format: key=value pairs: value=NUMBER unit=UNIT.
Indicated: value=0.45 unit=kA
